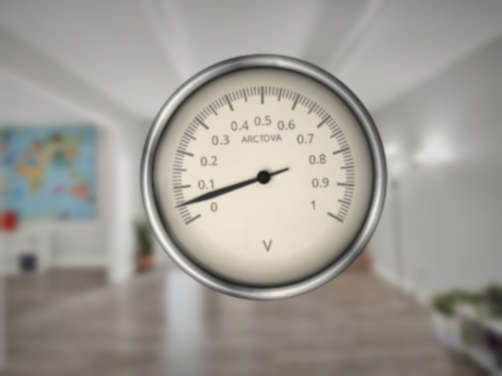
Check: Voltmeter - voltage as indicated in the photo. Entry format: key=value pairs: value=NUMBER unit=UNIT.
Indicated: value=0.05 unit=V
